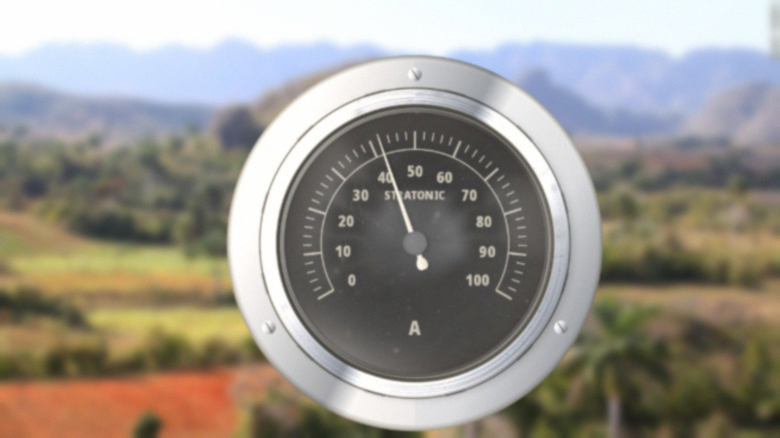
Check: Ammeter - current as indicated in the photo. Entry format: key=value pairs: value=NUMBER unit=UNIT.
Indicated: value=42 unit=A
